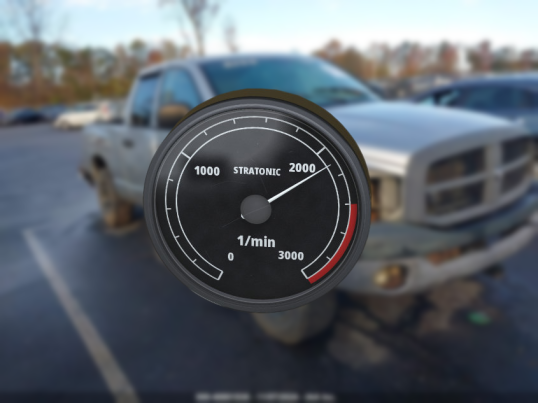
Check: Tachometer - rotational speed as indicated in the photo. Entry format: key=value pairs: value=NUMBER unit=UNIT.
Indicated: value=2100 unit=rpm
